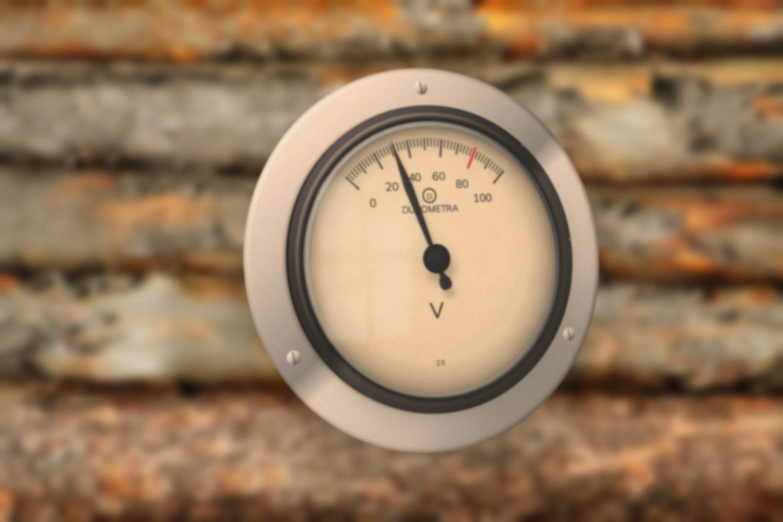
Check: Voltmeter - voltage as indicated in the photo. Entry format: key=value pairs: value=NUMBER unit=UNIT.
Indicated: value=30 unit=V
